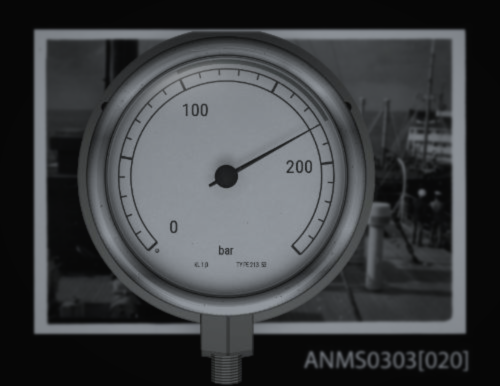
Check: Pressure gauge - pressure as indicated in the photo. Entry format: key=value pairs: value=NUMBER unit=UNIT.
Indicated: value=180 unit=bar
